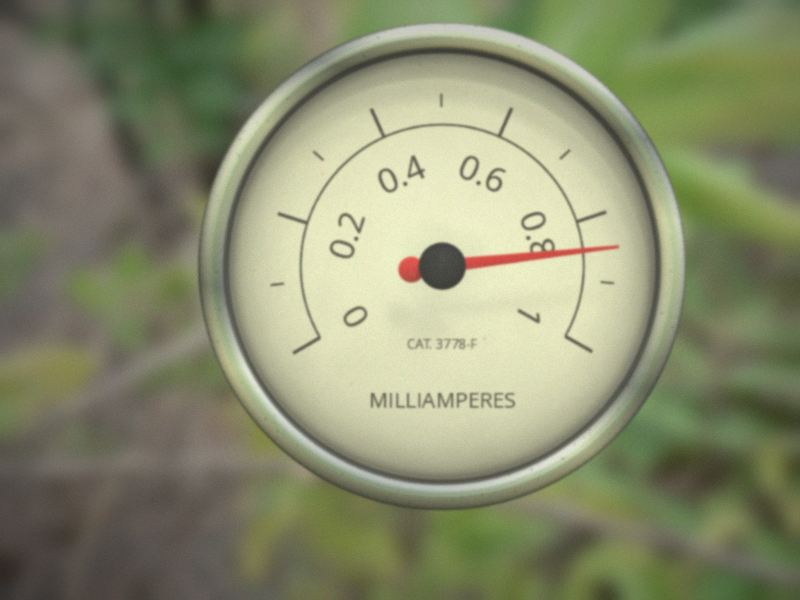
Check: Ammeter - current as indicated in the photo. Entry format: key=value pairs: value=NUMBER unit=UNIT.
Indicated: value=0.85 unit=mA
